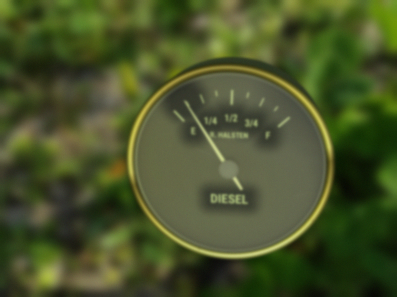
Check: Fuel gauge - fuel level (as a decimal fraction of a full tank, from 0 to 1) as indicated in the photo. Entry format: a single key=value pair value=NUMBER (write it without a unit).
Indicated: value=0.125
